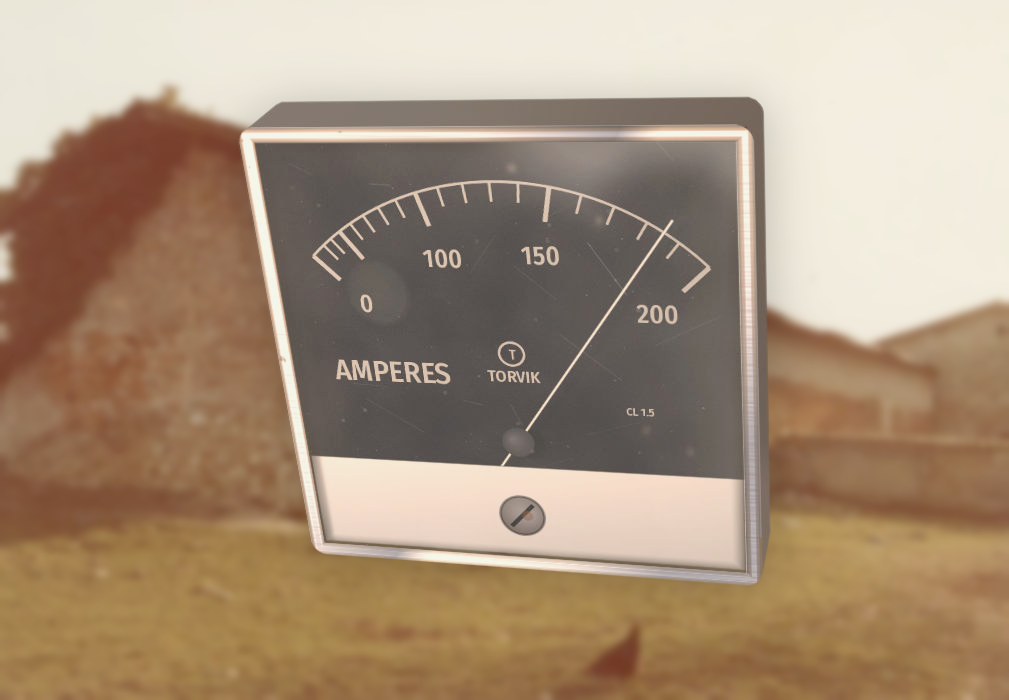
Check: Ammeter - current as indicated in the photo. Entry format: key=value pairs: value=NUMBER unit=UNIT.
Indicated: value=185 unit=A
